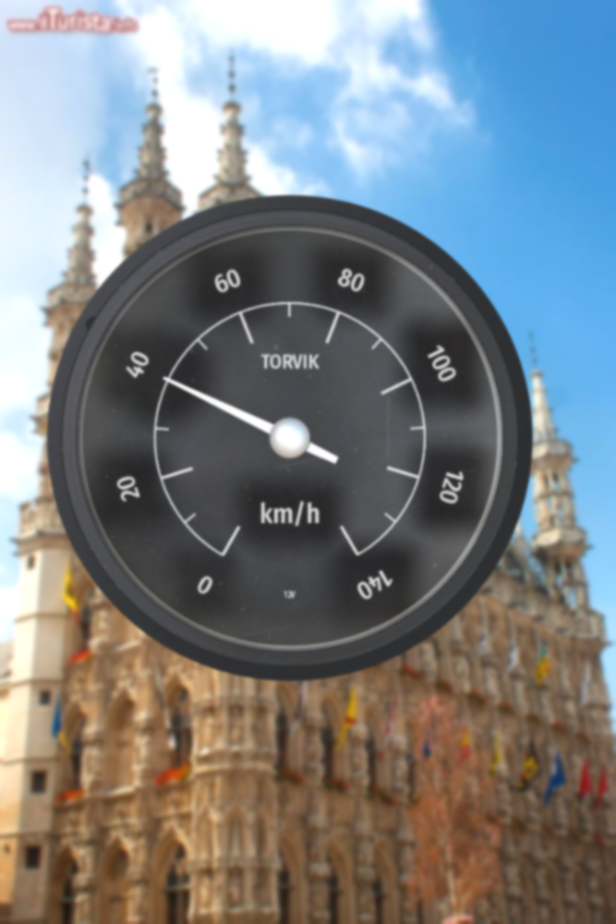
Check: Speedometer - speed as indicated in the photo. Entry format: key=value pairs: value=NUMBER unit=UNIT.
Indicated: value=40 unit=km/h
